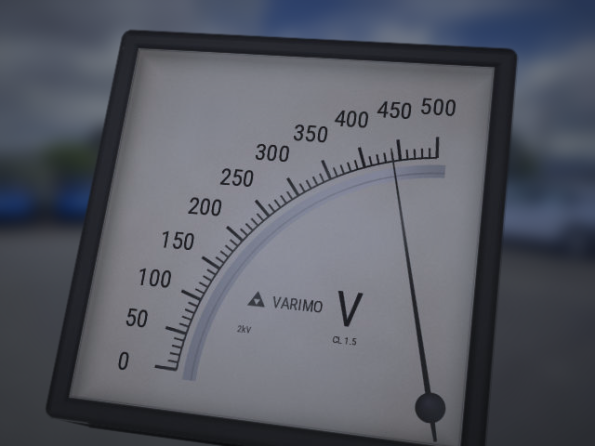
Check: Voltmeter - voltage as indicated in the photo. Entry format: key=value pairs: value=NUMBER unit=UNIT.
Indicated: value=440 unit=V
